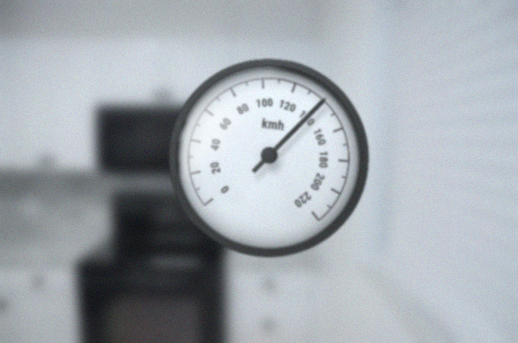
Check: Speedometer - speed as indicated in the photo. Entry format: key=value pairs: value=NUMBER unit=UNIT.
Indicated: value=140 unit=km/h
